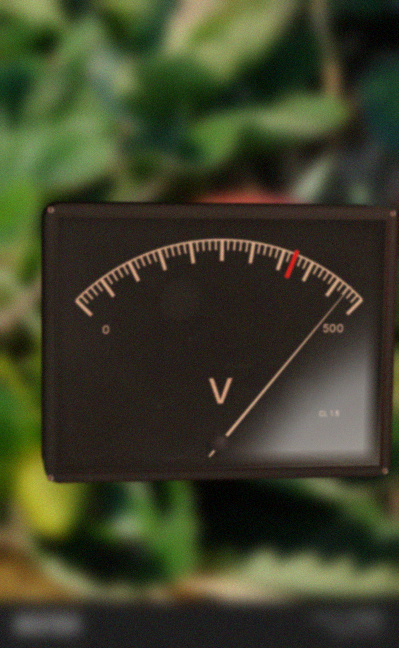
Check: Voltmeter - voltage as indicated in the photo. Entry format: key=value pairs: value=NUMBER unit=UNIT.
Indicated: value=470 unit=V
